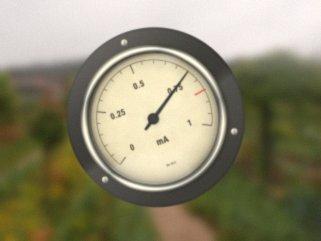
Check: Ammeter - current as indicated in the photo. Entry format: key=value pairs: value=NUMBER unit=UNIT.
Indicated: value=0.75 unit=mA
